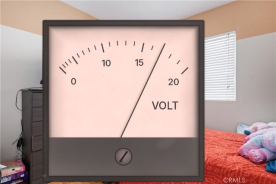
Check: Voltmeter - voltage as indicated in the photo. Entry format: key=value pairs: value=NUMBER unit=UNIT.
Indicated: value=17 unit=V
